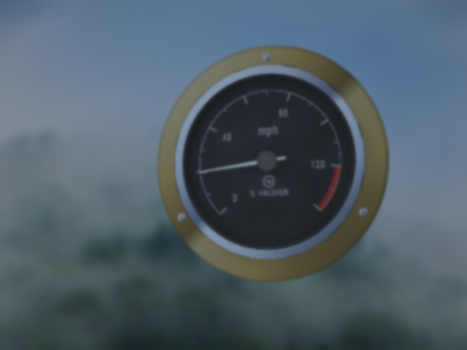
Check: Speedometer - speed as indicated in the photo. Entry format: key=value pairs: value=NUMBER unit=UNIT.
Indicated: value=20 unit=mph
